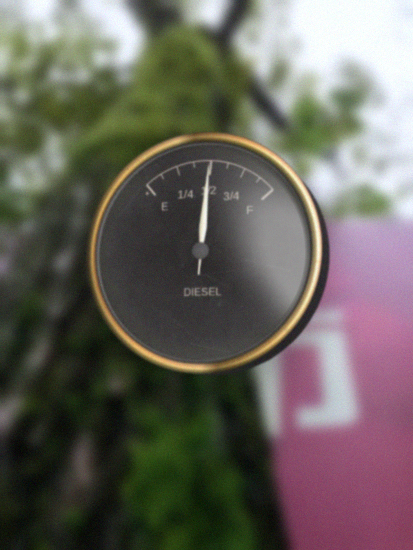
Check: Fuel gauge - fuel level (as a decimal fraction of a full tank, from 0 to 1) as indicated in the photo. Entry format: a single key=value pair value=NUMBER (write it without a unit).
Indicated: value=0.5
